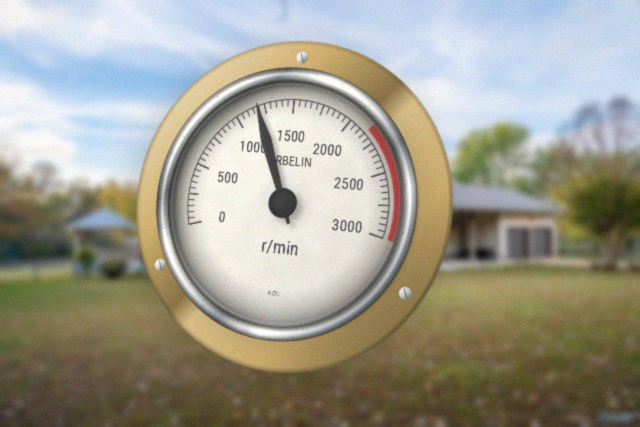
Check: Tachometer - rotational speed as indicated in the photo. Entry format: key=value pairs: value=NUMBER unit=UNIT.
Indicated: value=1200 unit=rpm
